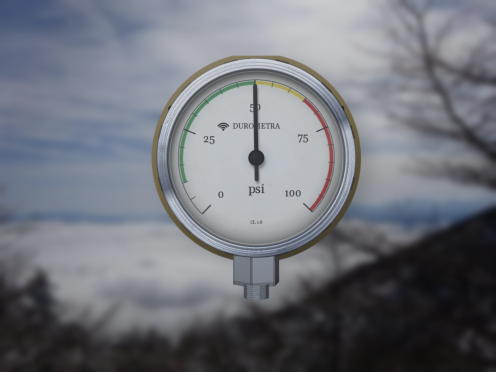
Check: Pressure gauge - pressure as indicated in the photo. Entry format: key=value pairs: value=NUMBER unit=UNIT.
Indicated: value=50 unit=psi
